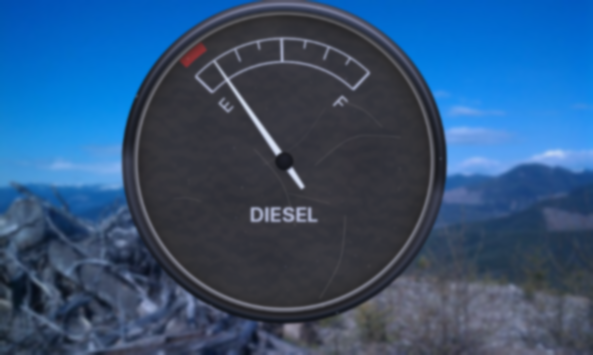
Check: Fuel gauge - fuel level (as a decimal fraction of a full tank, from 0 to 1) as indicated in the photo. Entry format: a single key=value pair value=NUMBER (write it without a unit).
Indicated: value=0.125
